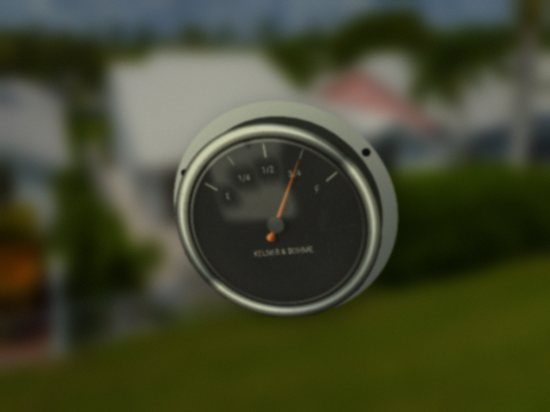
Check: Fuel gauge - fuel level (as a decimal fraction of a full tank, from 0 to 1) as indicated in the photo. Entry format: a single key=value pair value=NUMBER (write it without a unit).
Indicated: value=0.75
